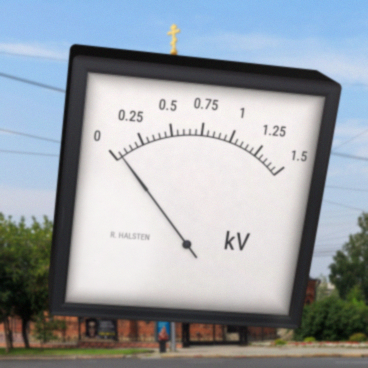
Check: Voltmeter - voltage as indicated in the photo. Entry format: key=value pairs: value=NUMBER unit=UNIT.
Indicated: value=0.05 unit=kV
